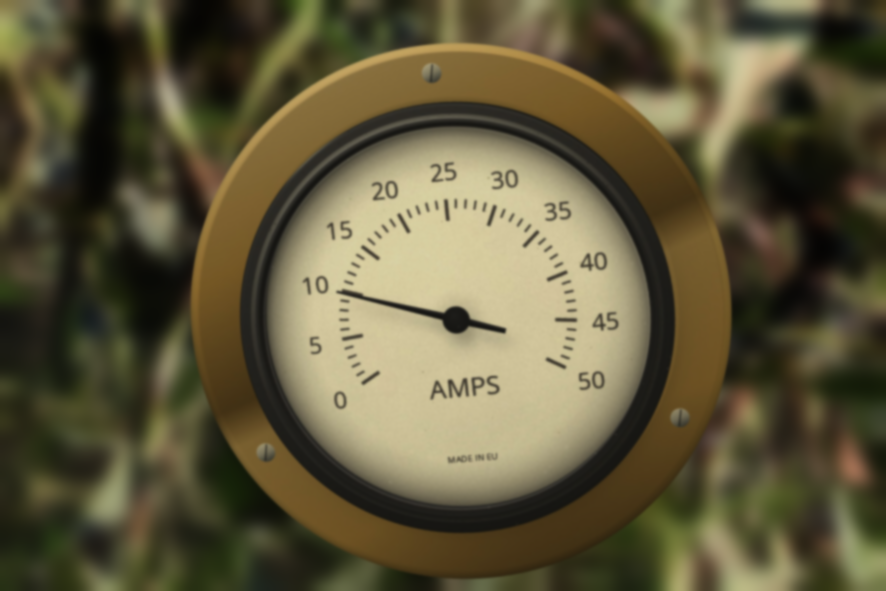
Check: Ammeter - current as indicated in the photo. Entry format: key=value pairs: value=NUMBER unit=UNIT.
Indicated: value=10 unit=A
